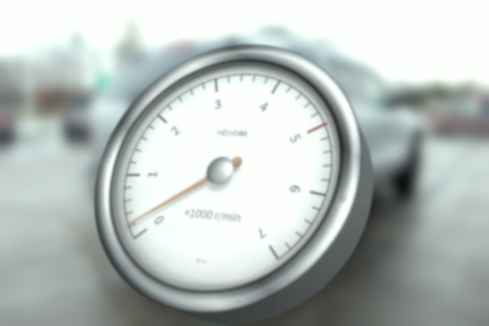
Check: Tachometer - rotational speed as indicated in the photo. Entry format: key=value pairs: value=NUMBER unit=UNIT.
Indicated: value=200 unit=rpm
